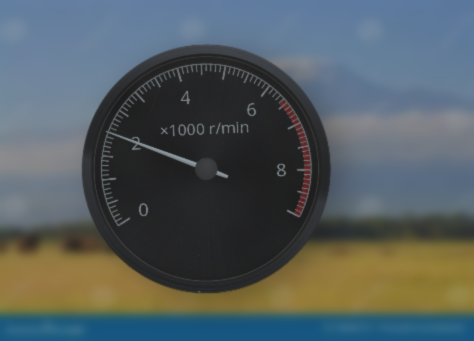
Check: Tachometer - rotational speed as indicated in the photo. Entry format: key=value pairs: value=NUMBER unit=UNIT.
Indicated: value=2000 unit=rpm
